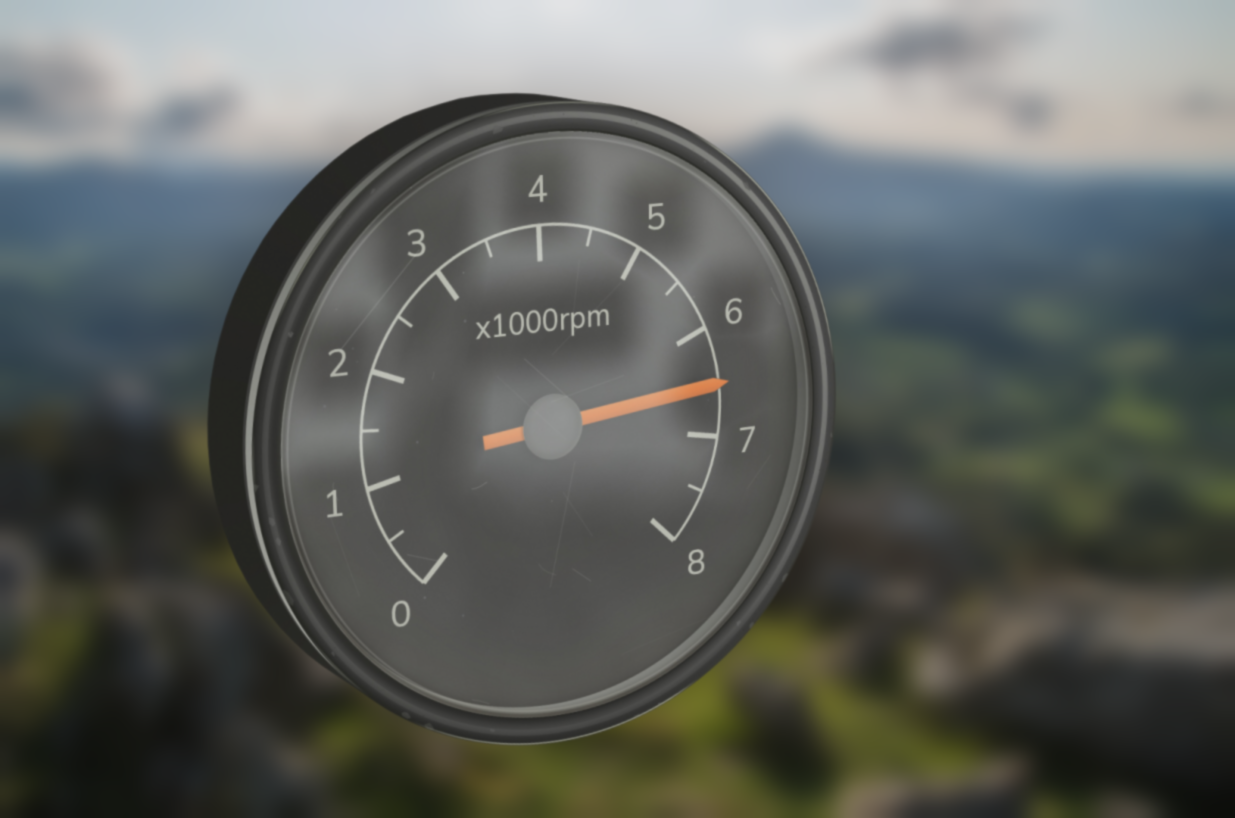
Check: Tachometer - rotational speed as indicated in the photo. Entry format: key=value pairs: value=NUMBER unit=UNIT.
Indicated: value=6500 unit=rpm
